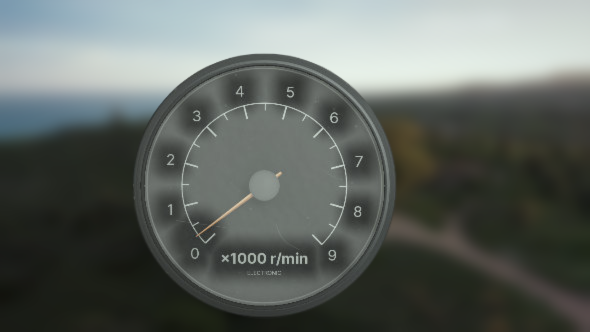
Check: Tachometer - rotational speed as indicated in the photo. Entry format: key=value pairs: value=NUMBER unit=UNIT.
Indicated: value=250 unit=rpm
